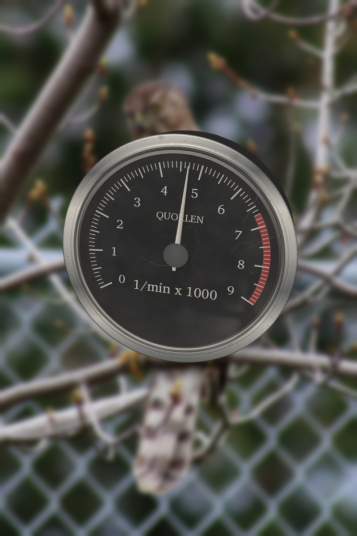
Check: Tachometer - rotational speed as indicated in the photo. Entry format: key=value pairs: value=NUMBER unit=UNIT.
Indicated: value=4700 unit=rpm
